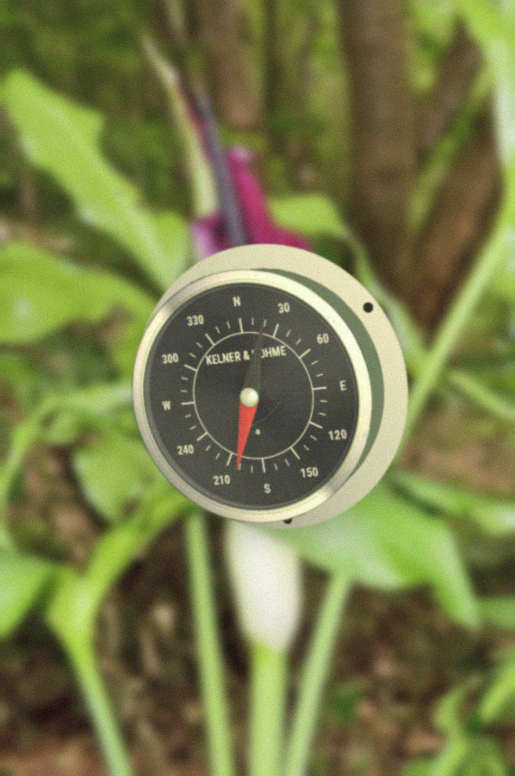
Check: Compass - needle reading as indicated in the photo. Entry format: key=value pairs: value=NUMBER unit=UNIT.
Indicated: value=200 unit=°
